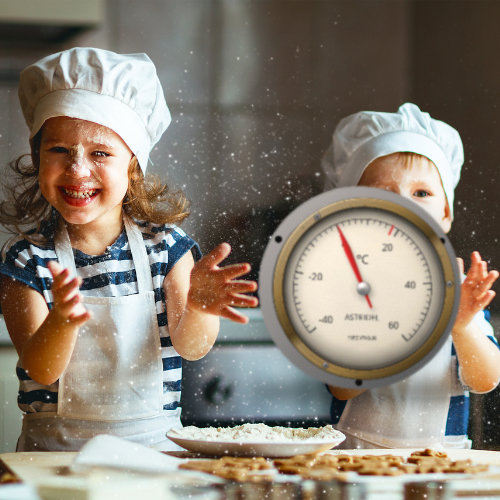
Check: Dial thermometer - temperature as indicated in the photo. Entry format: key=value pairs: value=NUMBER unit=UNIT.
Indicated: value=0 unit=°C
